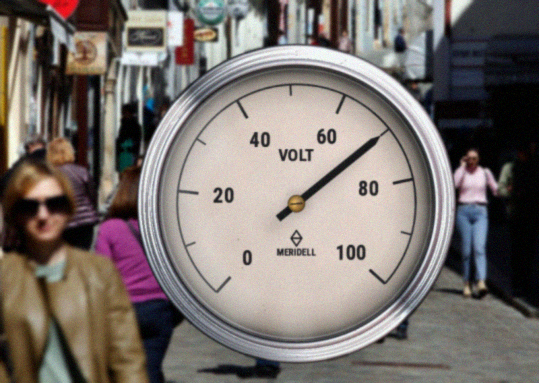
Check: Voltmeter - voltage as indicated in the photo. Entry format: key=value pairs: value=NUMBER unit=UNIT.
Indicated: value=70 unit=V
